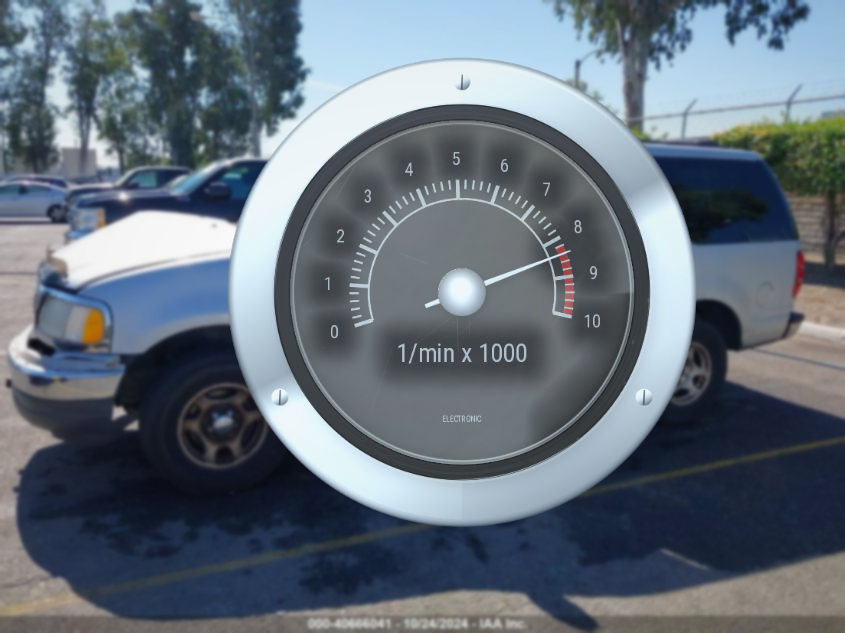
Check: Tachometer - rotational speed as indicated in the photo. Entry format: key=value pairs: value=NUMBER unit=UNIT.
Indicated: value=8400 unit=rpm
